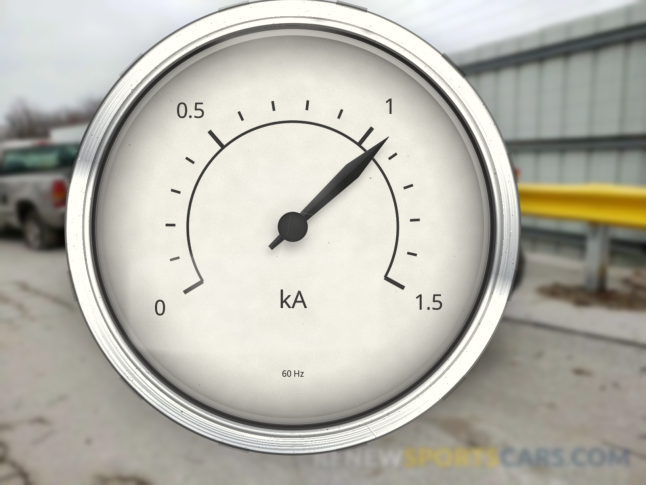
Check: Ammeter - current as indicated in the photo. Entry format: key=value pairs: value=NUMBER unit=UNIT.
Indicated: value=1.05 unit=kA
